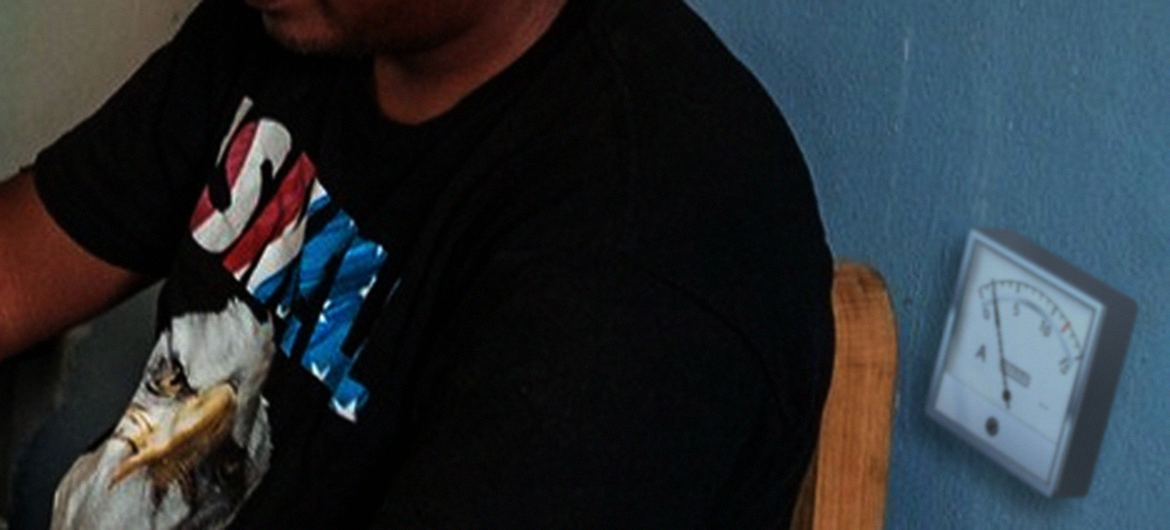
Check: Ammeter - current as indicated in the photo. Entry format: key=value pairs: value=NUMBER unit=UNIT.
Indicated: value=2 unit=A
